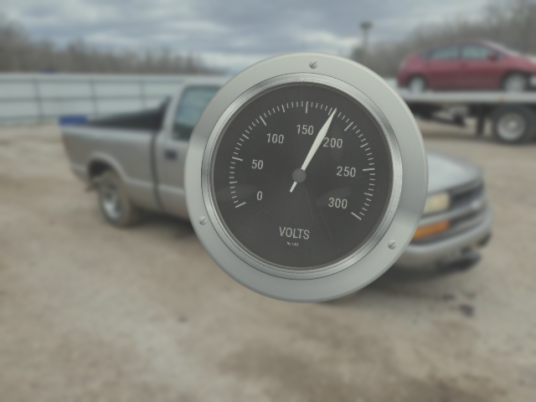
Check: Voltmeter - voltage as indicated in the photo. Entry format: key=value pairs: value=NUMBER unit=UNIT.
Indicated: value=180 unit=V
